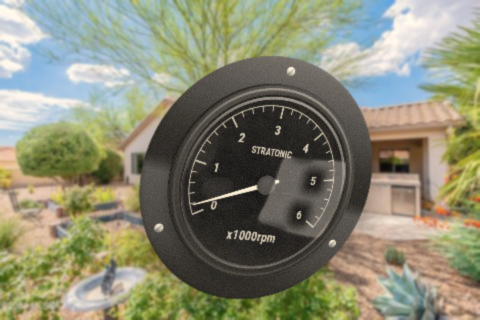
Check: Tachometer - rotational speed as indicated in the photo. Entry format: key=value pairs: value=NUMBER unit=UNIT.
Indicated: value=200 unit=rpm
